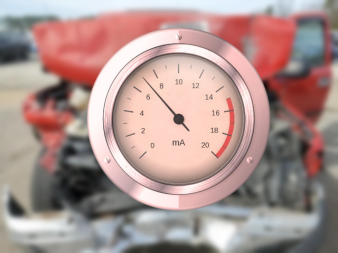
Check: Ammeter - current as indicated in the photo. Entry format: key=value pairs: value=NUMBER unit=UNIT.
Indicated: value=7 unit=mA
